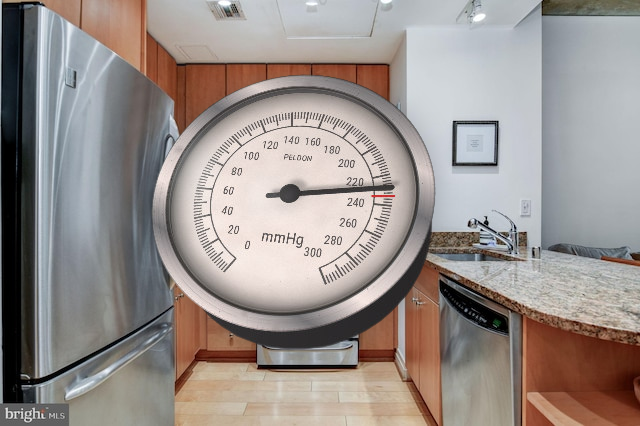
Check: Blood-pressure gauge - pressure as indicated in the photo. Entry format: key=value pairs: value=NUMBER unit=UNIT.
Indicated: value=230 unit=mmHg
